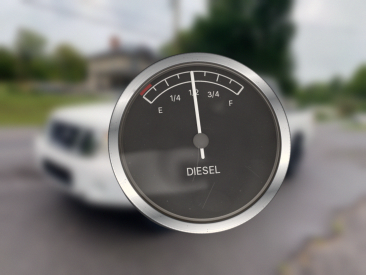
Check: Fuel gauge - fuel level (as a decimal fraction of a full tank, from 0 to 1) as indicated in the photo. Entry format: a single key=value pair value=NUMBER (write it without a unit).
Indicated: value=0.5
